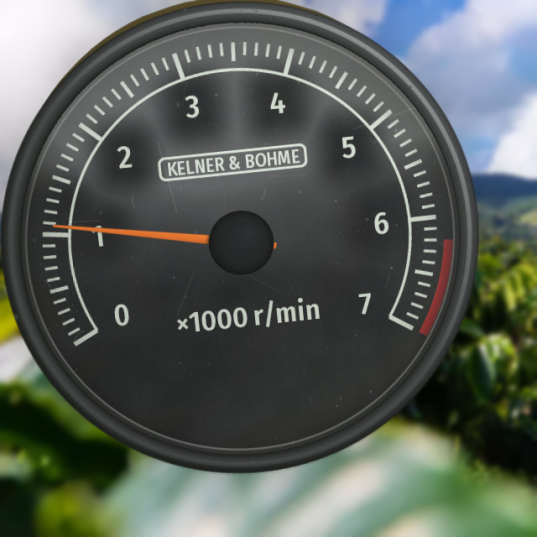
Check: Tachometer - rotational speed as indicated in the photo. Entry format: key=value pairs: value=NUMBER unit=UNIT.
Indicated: value=1100 unit=rpm
